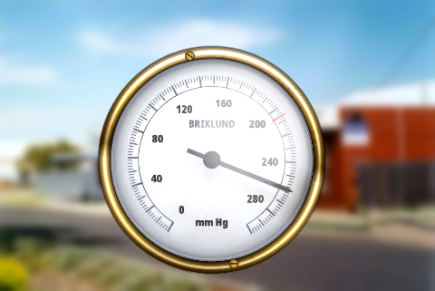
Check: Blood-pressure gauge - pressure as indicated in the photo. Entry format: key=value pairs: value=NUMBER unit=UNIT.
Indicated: value=260 unit=mmHg
